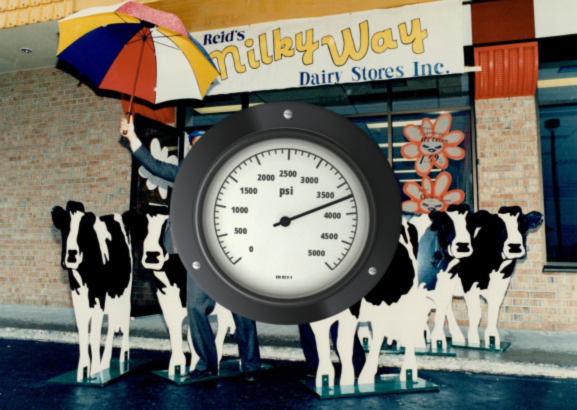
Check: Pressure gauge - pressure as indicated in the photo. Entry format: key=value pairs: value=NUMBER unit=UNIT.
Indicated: value=3700 unit=psi
